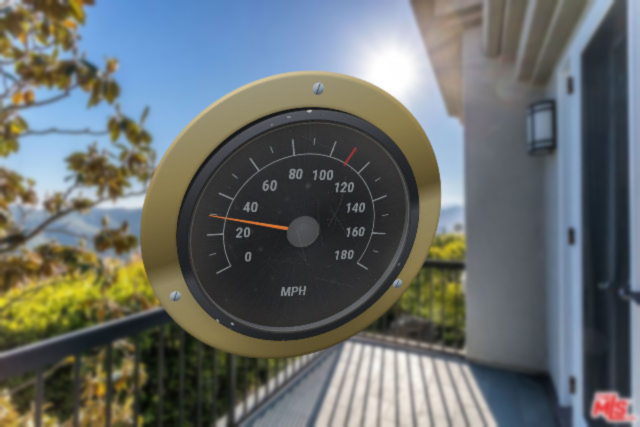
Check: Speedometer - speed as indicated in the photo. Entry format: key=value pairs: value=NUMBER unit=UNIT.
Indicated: value=30 unit=mph
